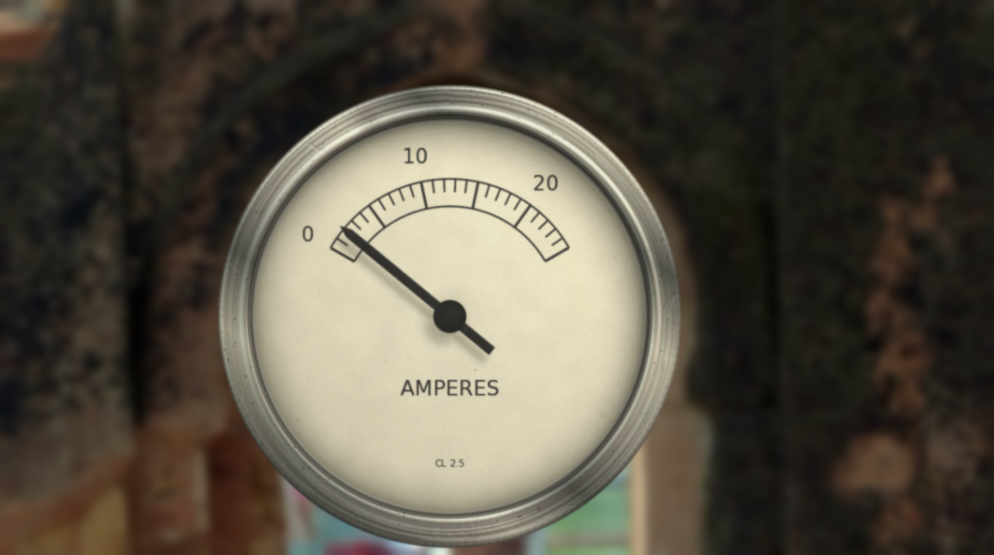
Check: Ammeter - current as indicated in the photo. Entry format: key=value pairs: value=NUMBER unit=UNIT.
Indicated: value=2 unit=A
